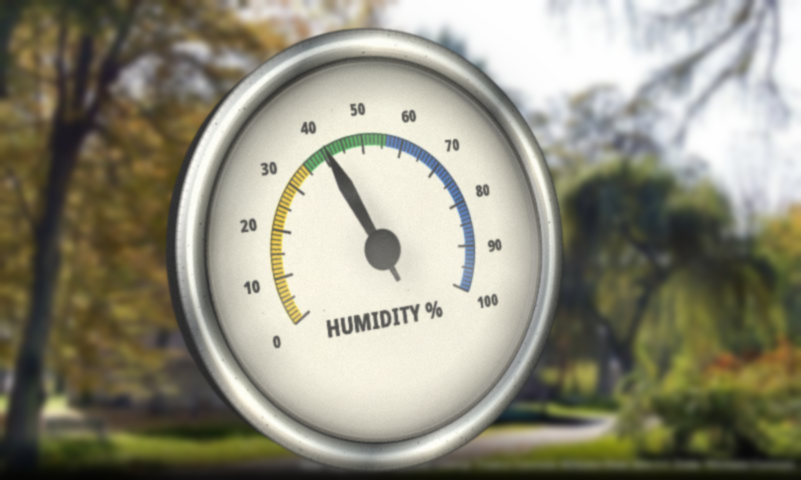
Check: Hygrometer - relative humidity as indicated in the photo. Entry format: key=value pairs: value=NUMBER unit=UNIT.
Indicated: value=40 unit=%
